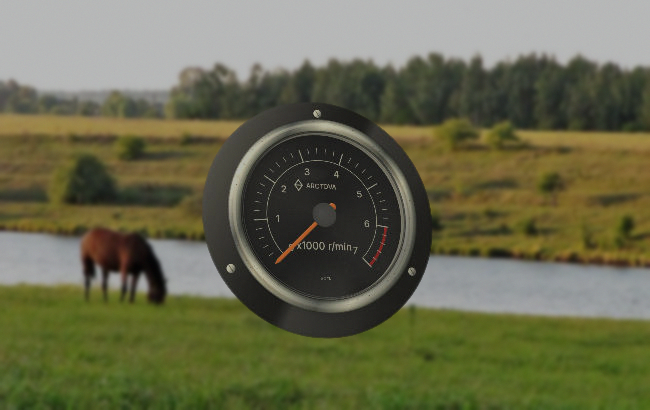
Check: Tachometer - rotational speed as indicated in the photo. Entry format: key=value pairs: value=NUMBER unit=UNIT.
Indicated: value=0 unit=rpm
